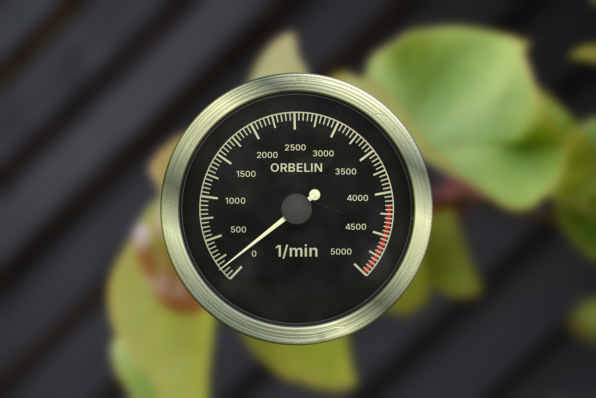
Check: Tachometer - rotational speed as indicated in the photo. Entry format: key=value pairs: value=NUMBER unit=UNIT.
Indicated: value=150 unit=rpm
